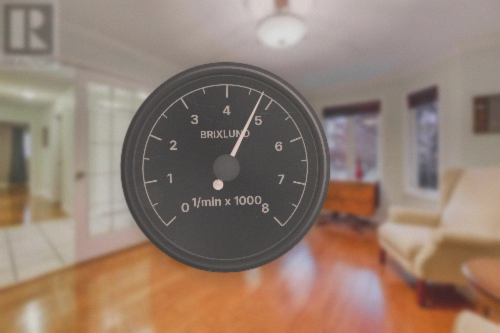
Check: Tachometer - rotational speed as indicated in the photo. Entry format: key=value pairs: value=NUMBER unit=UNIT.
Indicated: value=4750 unit=rpm
